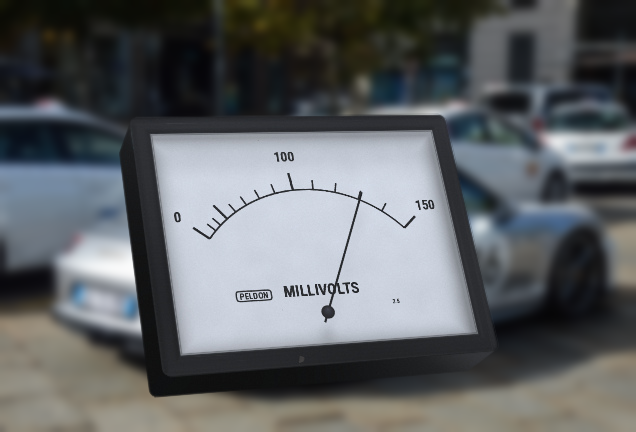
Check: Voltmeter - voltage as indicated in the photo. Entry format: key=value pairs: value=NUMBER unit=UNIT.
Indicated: value=130 unit=mV
